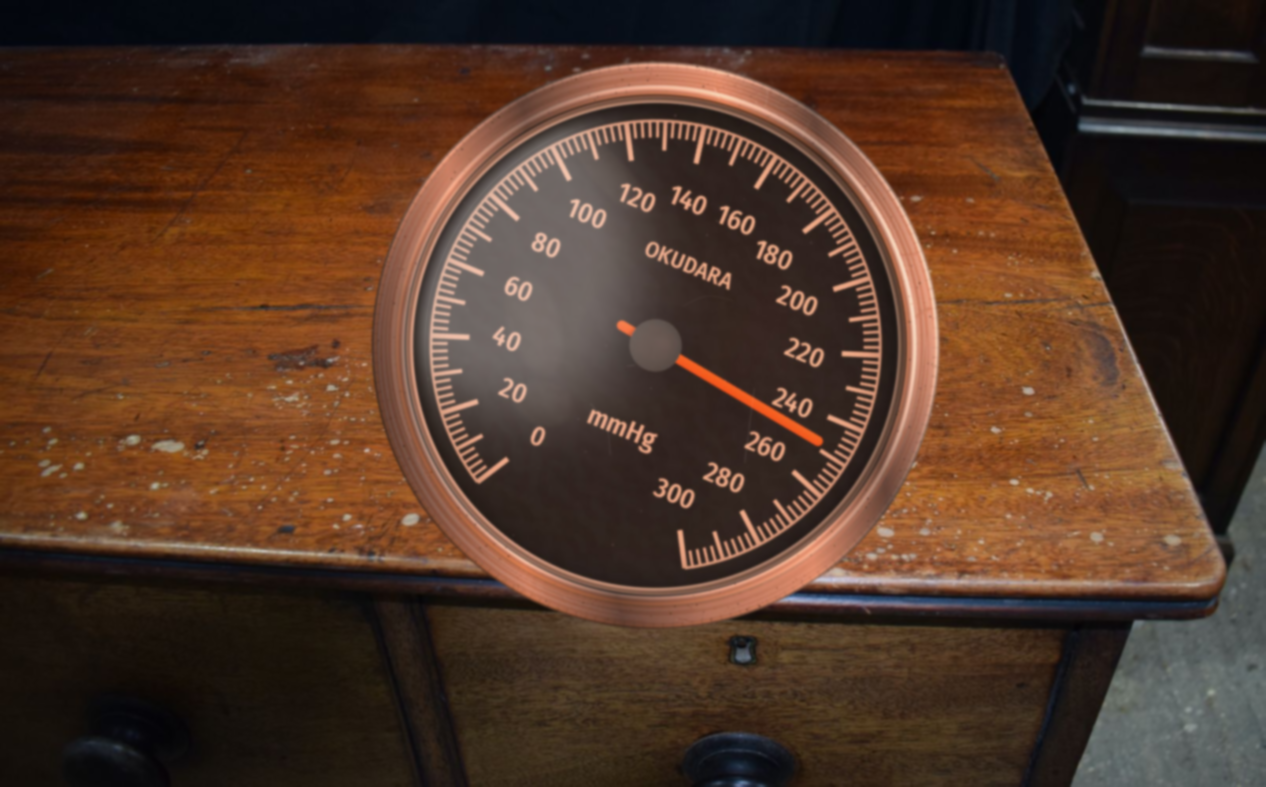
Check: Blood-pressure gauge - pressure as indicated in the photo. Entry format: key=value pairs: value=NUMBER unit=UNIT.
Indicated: value=248 unit=mmHg
